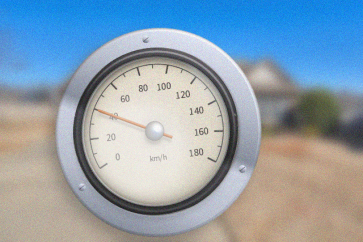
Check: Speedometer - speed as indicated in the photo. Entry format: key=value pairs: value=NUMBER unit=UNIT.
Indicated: value=40 unit=km/h
